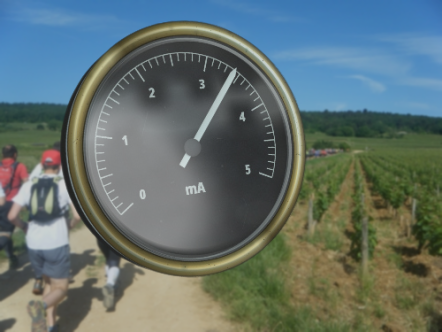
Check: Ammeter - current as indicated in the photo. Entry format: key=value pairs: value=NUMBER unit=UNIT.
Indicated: value=3.4 unit=mA
